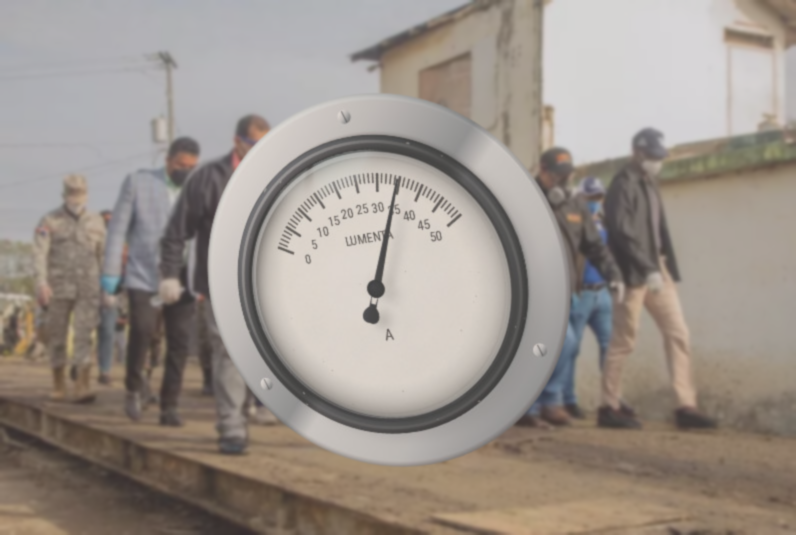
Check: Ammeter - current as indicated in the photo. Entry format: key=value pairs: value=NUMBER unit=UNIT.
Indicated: value=35 unit=A
